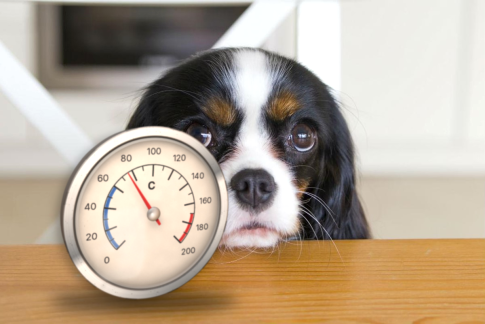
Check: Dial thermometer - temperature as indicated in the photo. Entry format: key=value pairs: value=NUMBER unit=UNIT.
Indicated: value=75 unit=°C
